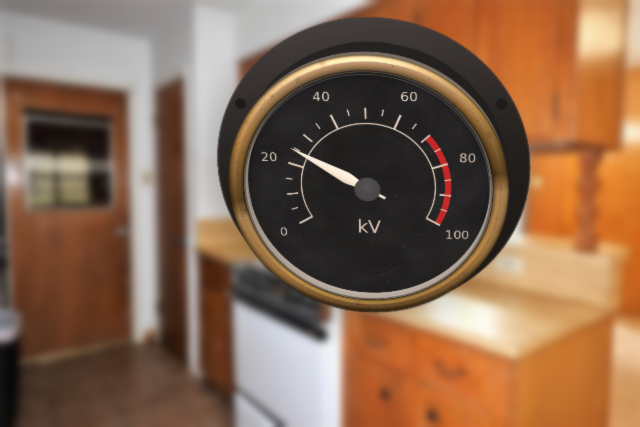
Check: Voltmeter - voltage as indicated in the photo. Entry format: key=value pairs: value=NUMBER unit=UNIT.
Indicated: value=25 unit=kV
